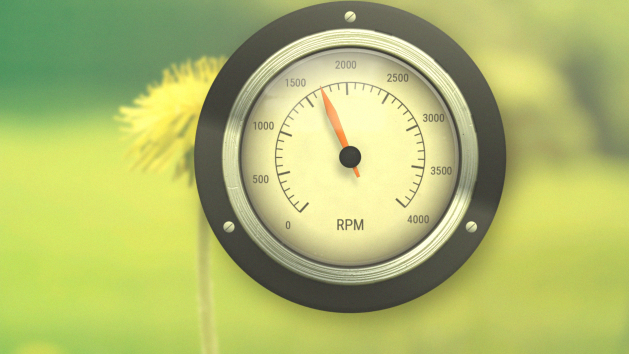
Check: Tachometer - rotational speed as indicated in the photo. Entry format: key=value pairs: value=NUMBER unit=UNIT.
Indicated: value=1700 unit=rpm
